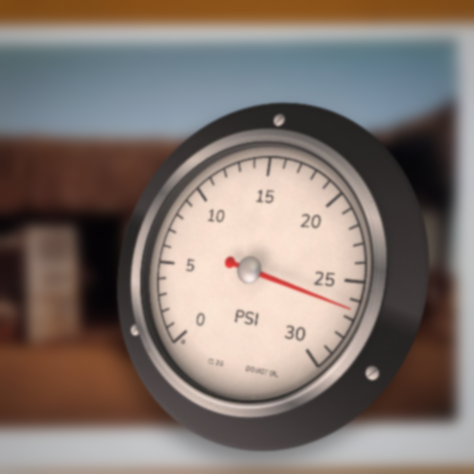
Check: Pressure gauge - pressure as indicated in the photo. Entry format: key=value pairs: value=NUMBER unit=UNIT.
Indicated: value=26.5 unit=psi
